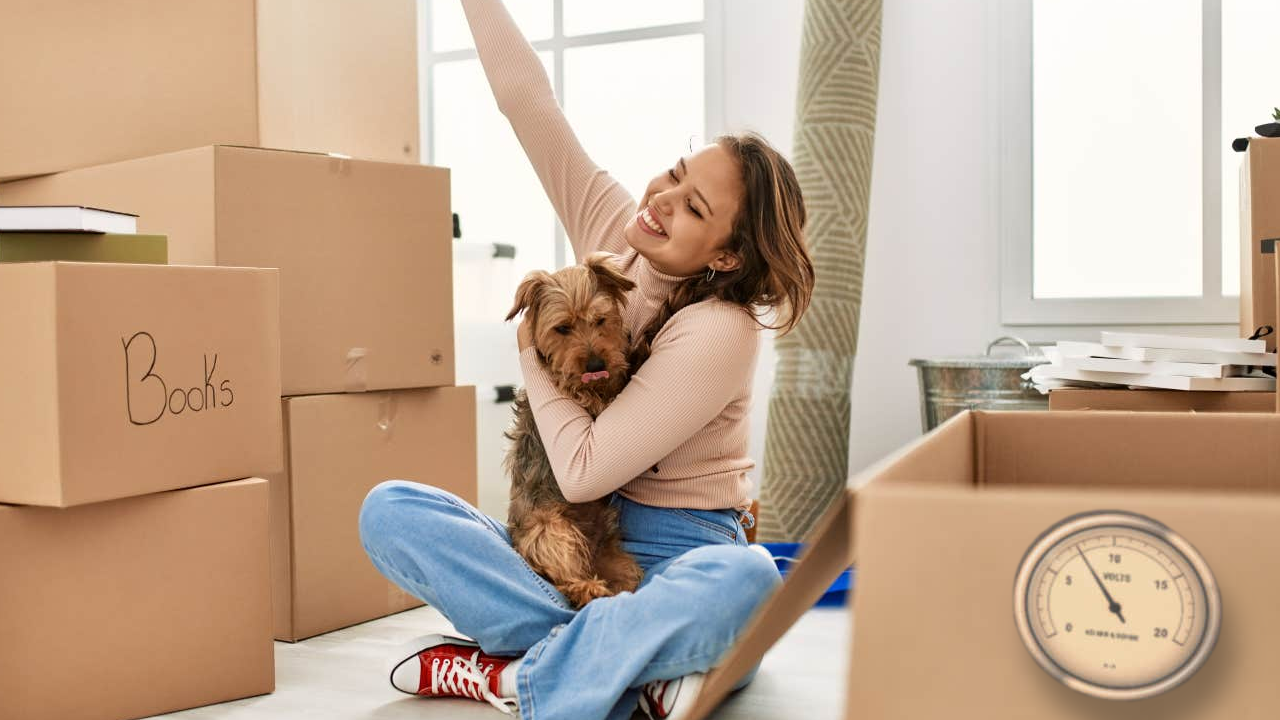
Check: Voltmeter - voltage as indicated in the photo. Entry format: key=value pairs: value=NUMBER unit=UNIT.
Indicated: value=7.5 unit=V
